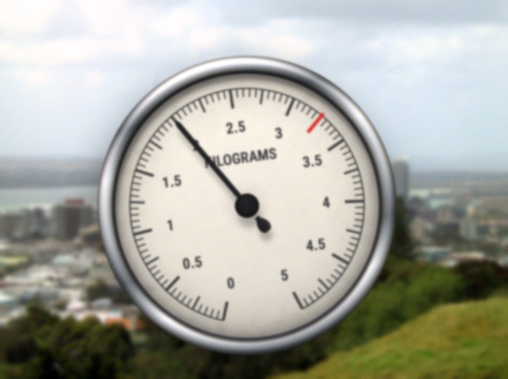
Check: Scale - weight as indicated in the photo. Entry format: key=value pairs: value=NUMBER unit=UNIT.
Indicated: value=2 unit=kg
